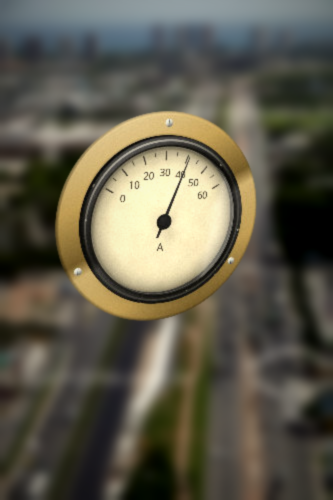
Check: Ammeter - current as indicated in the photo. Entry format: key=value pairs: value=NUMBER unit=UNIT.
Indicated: value=40 unit=A
